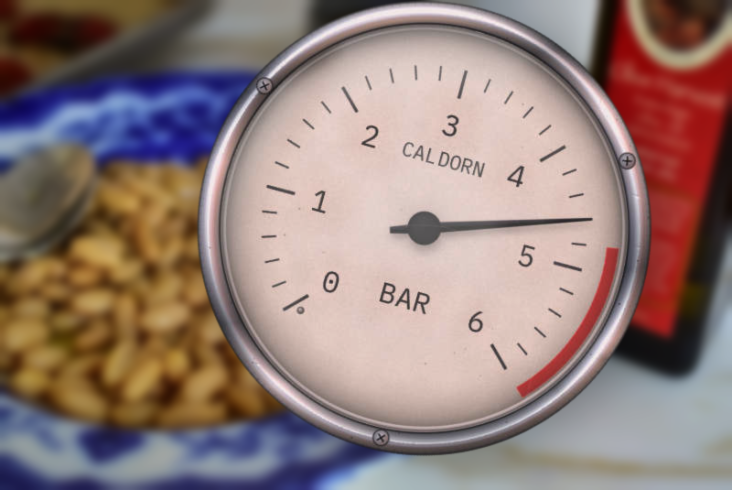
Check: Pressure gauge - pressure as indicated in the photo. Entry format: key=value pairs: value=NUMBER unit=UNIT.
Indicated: value=4.6 unit=bar
